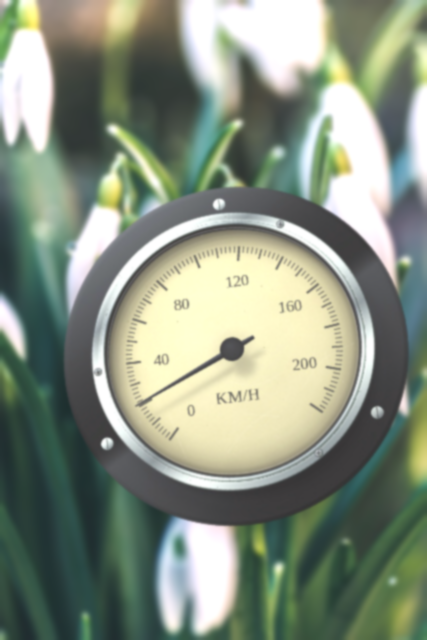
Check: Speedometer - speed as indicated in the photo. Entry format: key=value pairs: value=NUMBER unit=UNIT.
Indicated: value=20 unit=km/h
